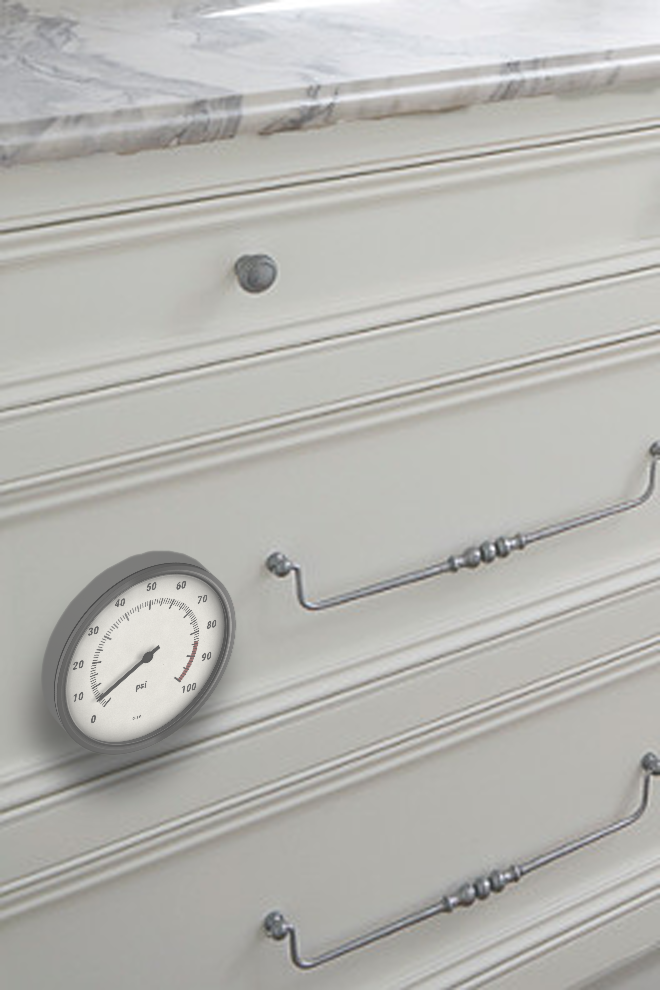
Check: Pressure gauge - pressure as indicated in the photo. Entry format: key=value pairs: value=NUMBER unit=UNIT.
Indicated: value=5 unit=psi
